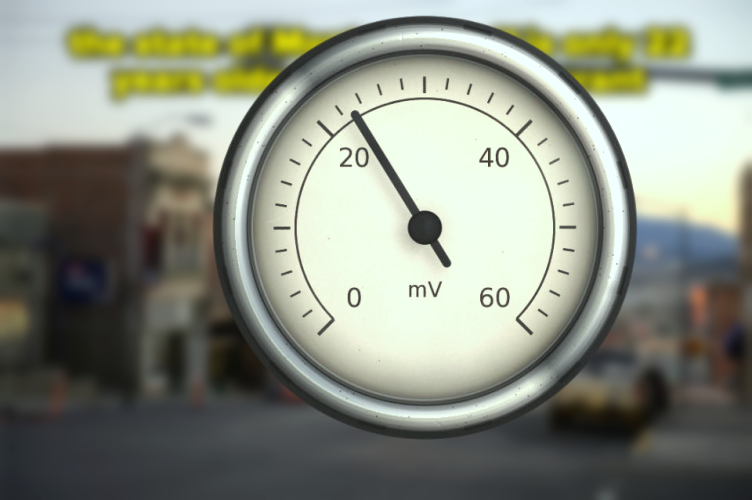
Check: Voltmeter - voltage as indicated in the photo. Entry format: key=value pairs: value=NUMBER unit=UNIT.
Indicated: value=23 unit=mV
